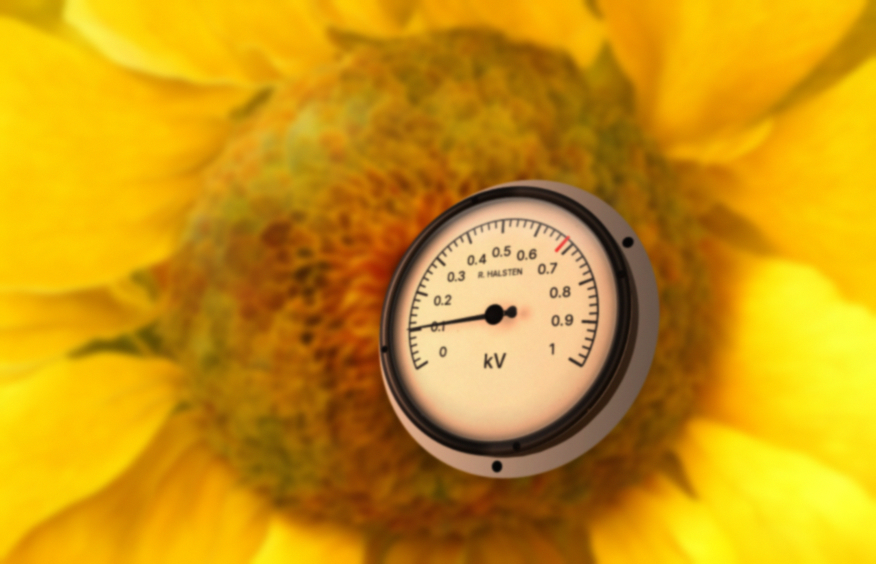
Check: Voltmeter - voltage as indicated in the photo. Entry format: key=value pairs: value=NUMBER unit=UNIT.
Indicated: value=0.1 unit=kV
